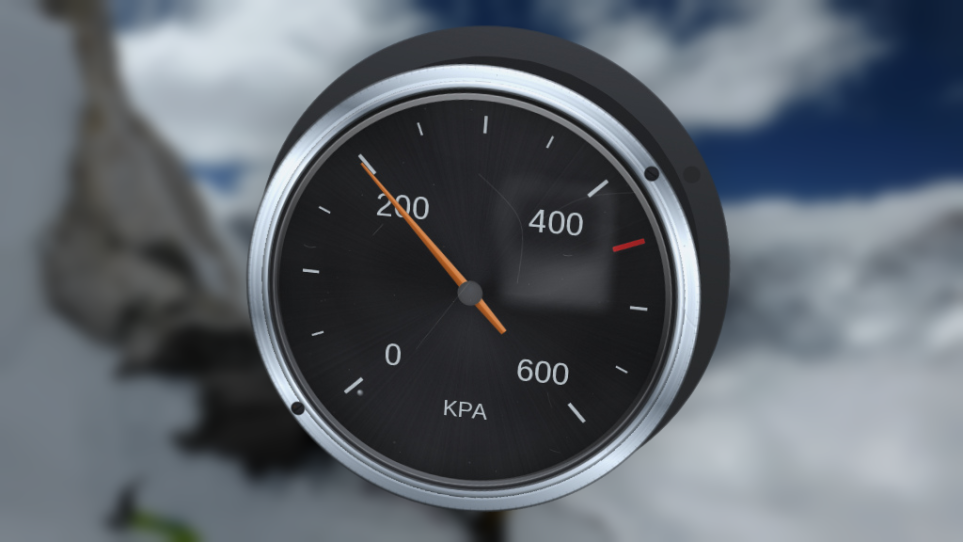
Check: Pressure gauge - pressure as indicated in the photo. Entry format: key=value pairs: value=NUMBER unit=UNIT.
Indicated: value=200 unit=kPa
